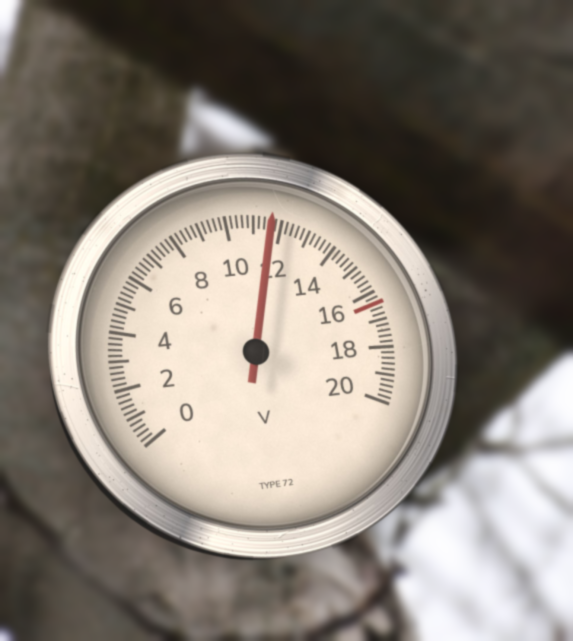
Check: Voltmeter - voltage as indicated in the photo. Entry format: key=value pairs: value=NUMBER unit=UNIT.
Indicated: value=11.6 unit=V
